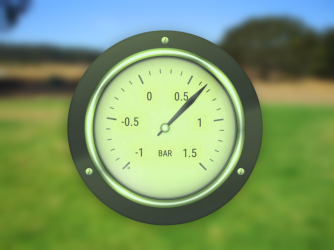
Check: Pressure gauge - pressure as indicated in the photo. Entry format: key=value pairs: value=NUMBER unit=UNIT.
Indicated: value=0.65 unit=bar
